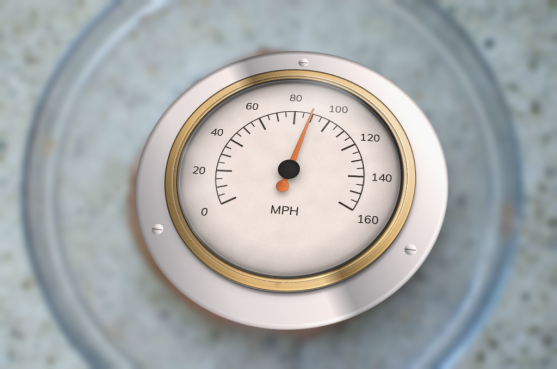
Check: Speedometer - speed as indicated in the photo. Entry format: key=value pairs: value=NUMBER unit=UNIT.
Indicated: value=90 unit=mph
